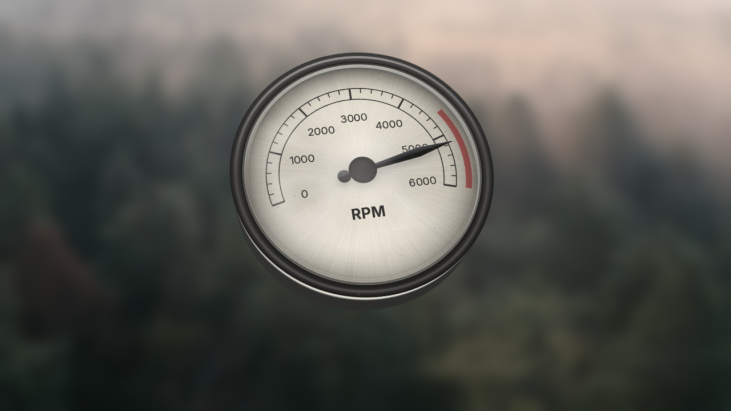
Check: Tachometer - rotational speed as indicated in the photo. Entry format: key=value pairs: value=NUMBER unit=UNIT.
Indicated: value=5200 unit=rpm
